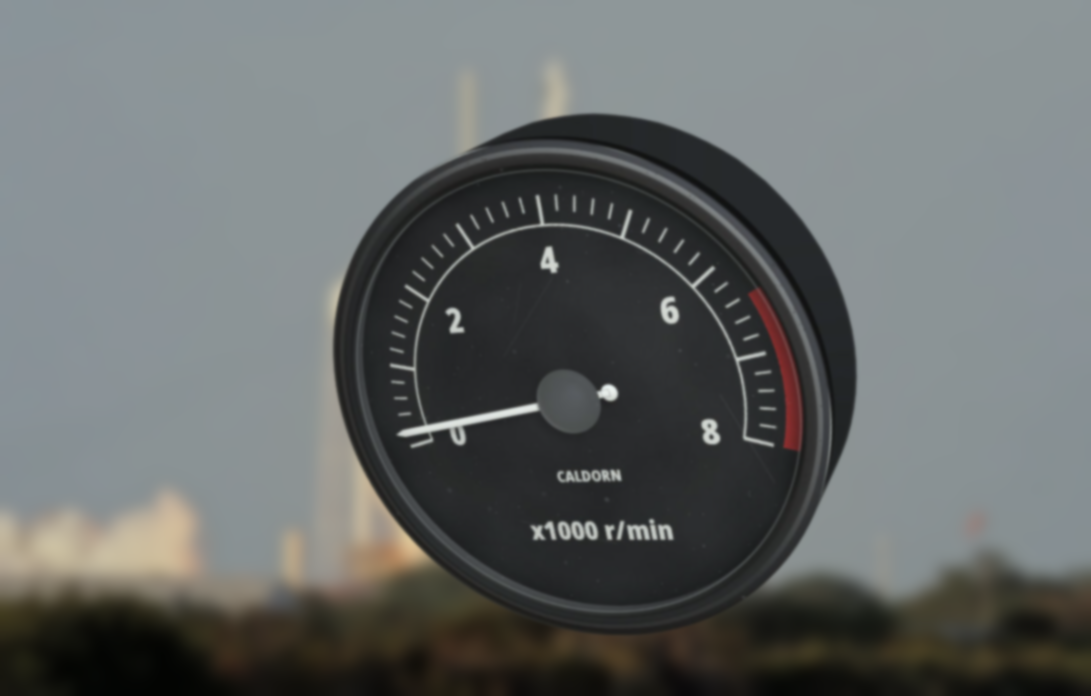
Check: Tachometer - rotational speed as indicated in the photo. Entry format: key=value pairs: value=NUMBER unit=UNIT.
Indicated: value=200 unit=rpm
